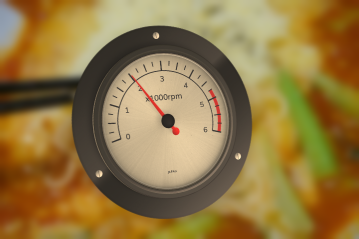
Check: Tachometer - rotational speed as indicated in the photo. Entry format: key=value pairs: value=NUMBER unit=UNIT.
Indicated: value=2000 unit=rpm
